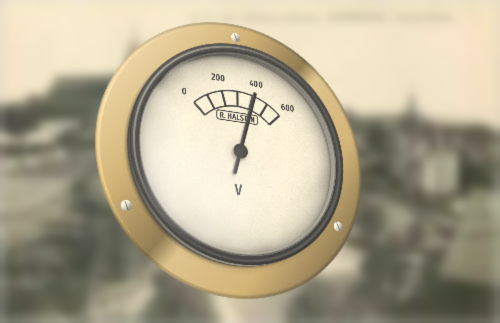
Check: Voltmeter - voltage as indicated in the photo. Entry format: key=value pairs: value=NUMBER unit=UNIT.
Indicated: value=400 unit=V
